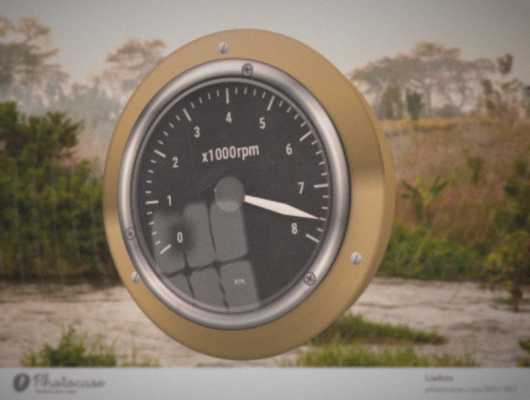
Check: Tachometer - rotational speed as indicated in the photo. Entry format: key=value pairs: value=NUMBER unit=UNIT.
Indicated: value=7600 unit=rpm
